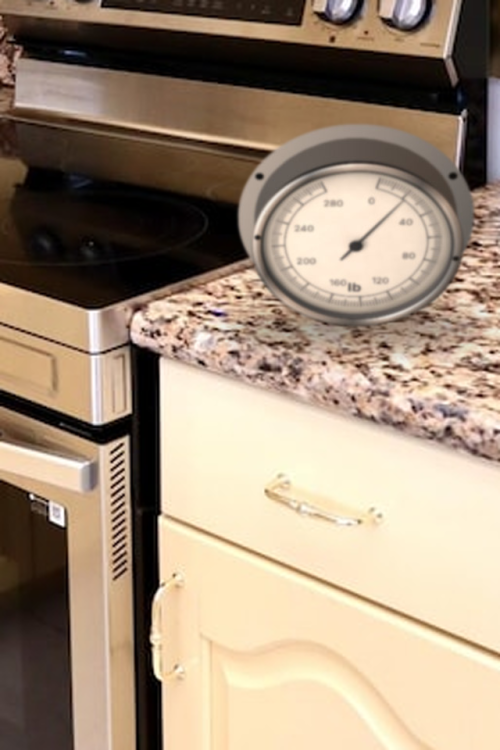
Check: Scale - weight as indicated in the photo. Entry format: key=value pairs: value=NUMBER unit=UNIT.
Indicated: value=20 unit=lb
